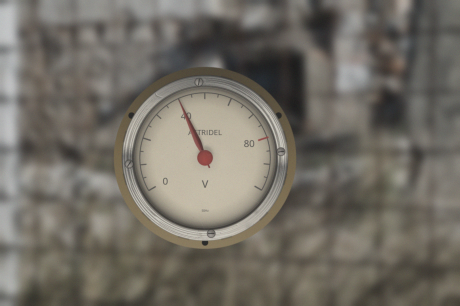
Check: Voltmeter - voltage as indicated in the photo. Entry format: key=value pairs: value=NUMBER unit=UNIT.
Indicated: value=40 unit=V
